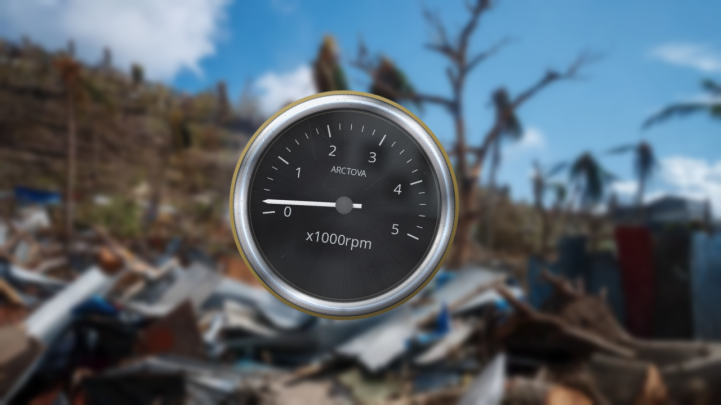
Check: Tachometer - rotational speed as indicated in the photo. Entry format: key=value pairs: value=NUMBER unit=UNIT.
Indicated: value=200 unit=rpm
